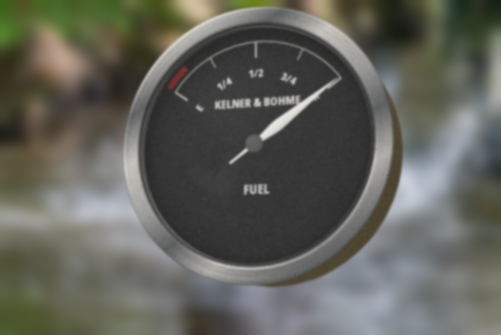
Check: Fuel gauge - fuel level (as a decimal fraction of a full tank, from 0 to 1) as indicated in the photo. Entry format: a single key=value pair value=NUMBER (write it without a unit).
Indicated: value=1
